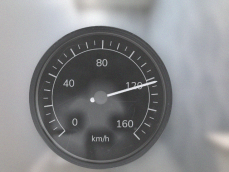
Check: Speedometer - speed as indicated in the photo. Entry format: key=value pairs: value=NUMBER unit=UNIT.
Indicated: value=122.5 unit=km/h
